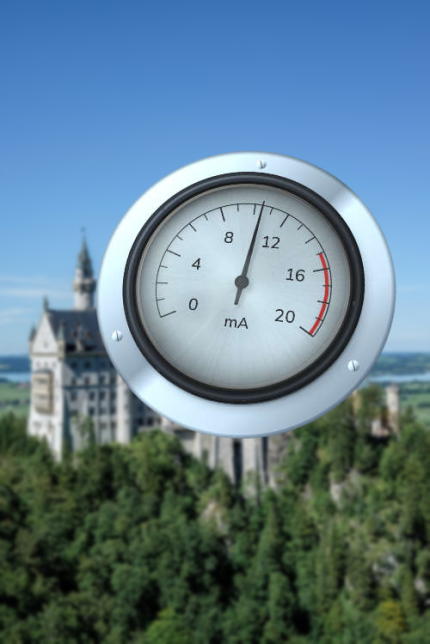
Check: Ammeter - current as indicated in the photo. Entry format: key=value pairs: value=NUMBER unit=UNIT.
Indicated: value=10.5 unit=mA
